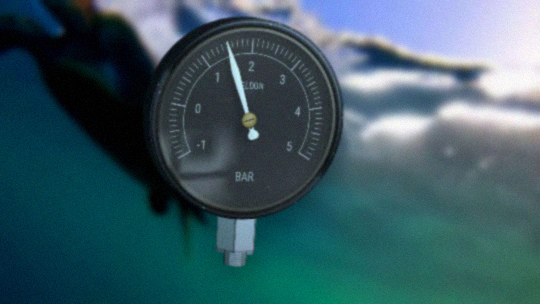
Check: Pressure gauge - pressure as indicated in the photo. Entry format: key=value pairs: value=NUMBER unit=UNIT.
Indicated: value=1.5 unit=bar
